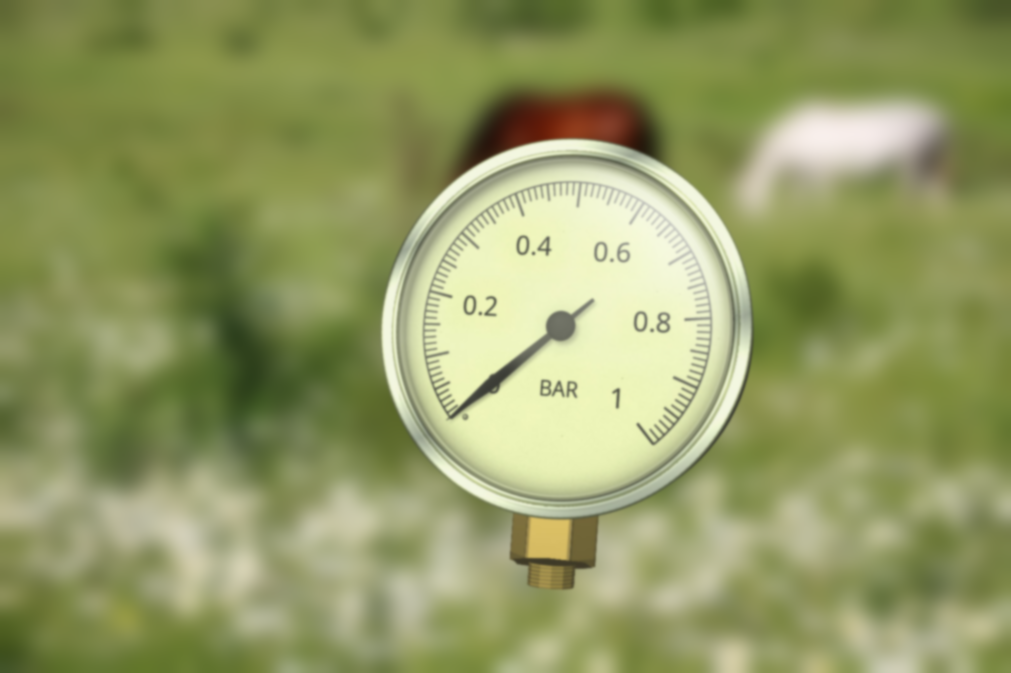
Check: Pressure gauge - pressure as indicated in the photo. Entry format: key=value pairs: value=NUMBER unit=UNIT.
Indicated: value=0 unit=bar
